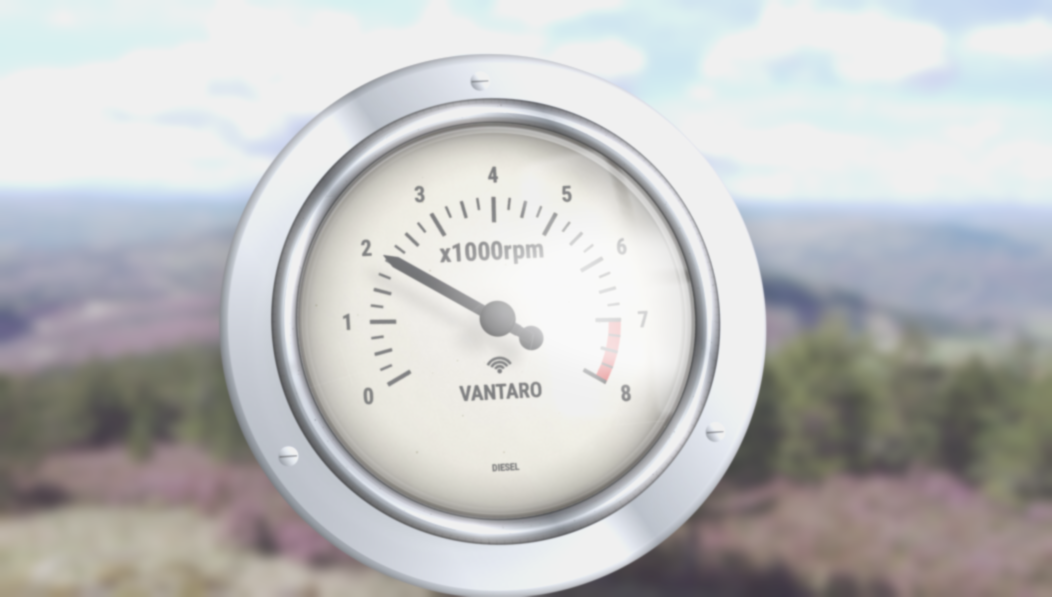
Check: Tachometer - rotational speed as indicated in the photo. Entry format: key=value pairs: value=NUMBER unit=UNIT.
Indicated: value=2000 unit=rpm
